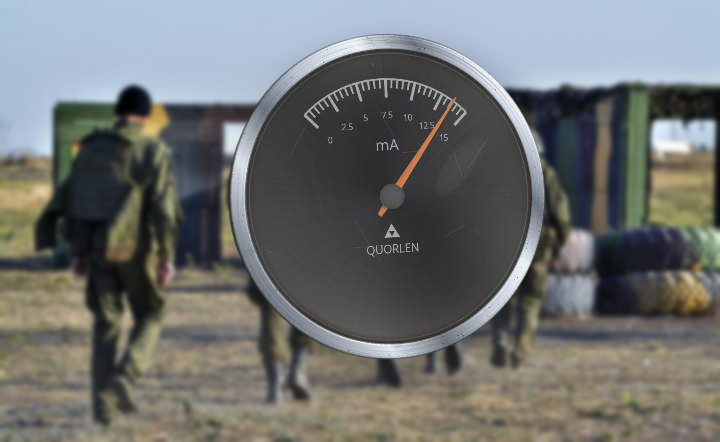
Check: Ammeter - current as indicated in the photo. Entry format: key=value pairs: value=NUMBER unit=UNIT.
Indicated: value=13.5 unit=mA
